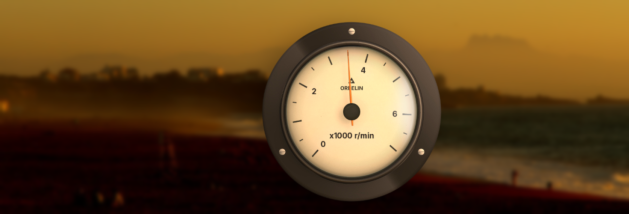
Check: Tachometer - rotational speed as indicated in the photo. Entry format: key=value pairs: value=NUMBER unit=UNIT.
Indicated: value=3500 unit=rpm
